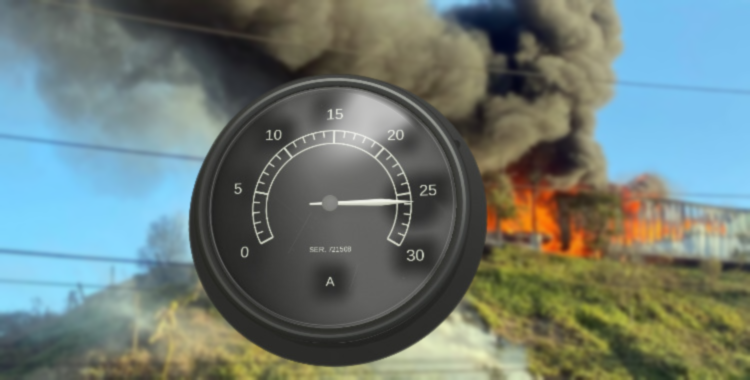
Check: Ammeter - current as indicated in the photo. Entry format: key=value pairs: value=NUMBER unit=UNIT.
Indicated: value=26 unit=A
